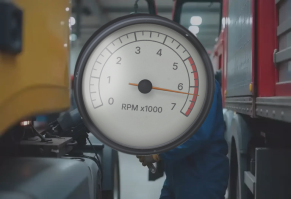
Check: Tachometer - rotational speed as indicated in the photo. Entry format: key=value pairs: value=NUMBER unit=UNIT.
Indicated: value=6250 unit=rpm
